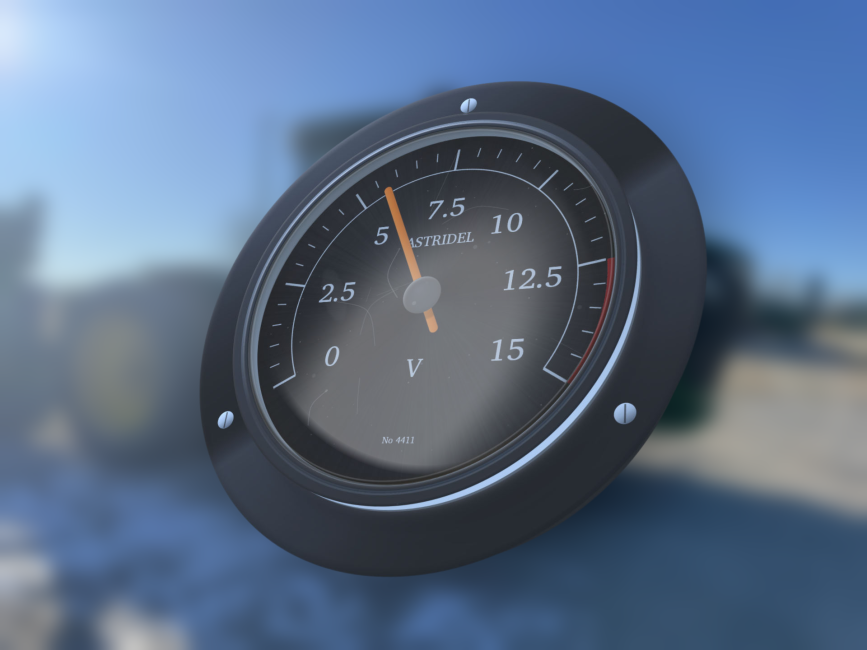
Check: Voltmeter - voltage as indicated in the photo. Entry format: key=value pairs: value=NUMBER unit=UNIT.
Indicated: value=5.75 unit=V
